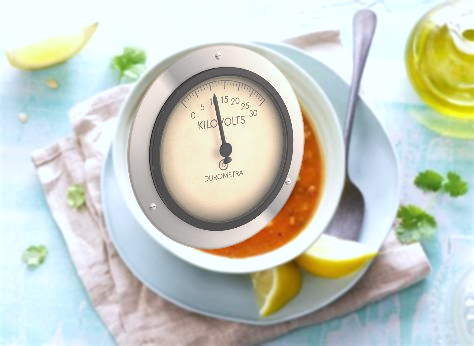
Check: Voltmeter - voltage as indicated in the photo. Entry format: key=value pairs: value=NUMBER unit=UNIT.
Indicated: value=10 unit=kV
